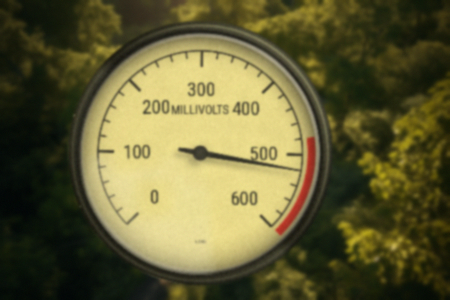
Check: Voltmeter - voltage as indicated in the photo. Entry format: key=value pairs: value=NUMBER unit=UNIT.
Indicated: value=520 unit=mV
